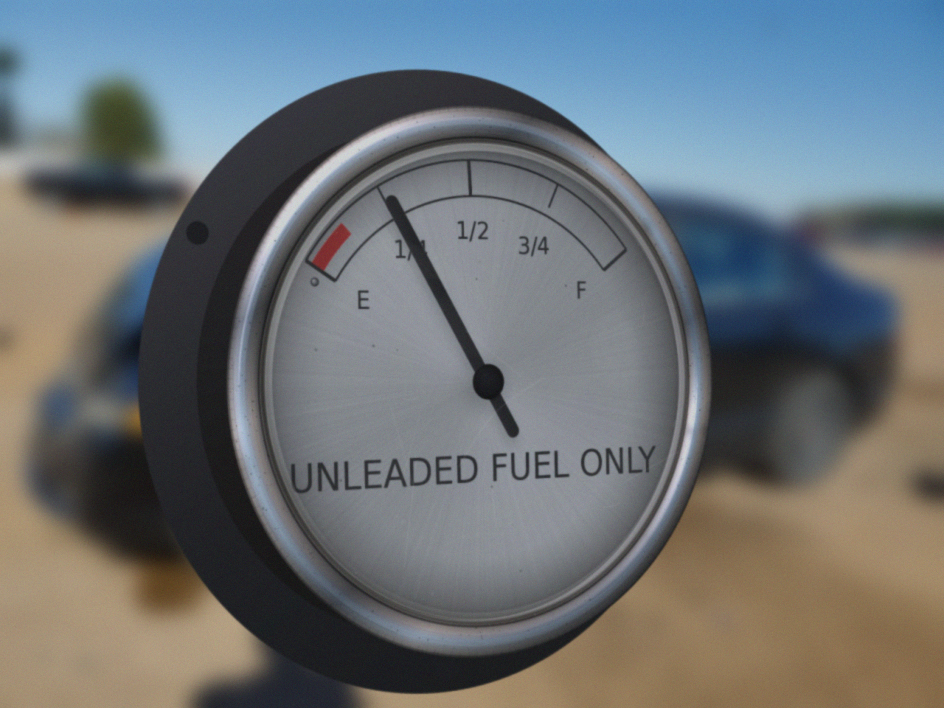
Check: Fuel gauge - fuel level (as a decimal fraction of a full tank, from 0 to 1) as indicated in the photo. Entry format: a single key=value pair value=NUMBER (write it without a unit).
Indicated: value=0.25
